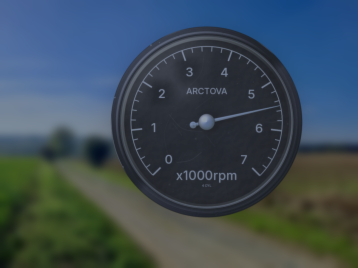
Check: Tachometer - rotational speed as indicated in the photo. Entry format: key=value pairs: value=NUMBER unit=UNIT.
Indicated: value=5500 unit=rpm
